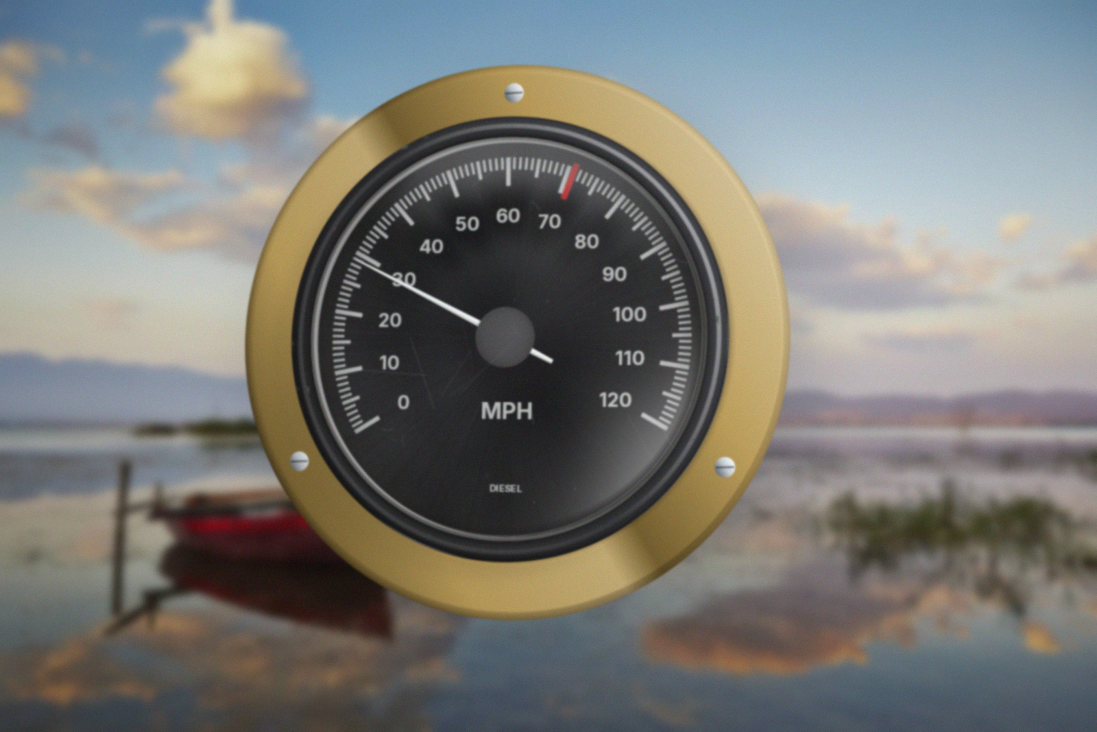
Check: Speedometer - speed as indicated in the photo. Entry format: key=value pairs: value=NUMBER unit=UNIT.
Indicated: value=29 unit=mph
